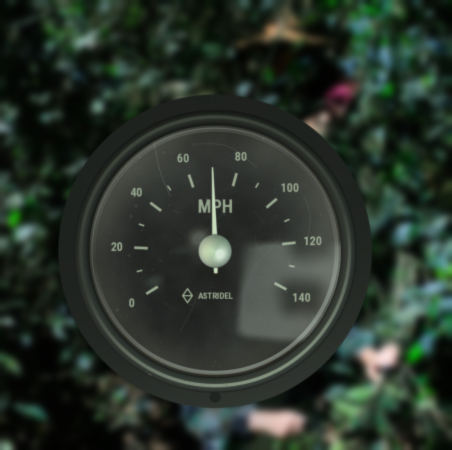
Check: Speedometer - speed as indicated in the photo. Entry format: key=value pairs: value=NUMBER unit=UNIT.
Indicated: value=70 unit=mph
